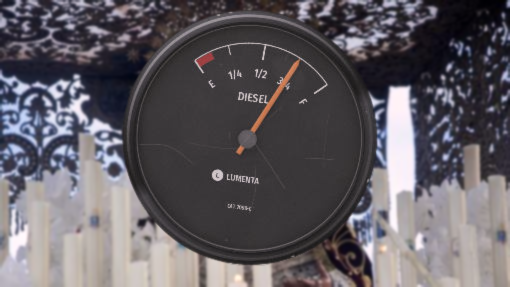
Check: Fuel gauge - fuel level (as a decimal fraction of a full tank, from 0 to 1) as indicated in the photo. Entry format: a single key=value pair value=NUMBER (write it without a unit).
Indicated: value=0.75
